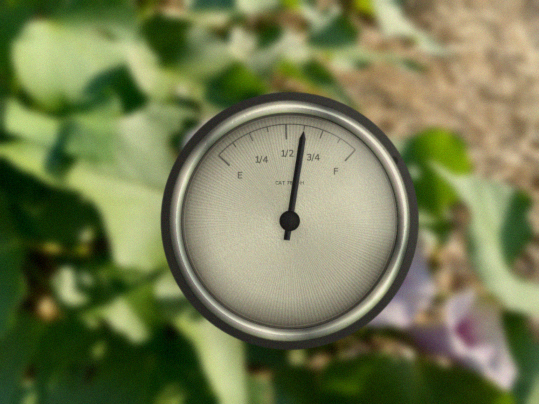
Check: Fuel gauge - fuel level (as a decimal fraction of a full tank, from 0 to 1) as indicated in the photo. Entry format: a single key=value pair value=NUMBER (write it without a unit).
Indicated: value=0.625
